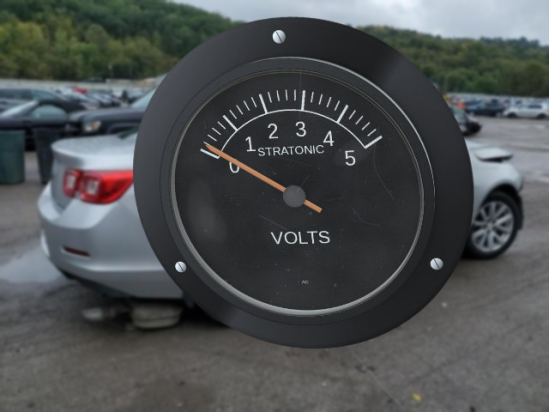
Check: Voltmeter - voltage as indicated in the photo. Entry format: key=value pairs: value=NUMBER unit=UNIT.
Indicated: value=0.2 unit=V
